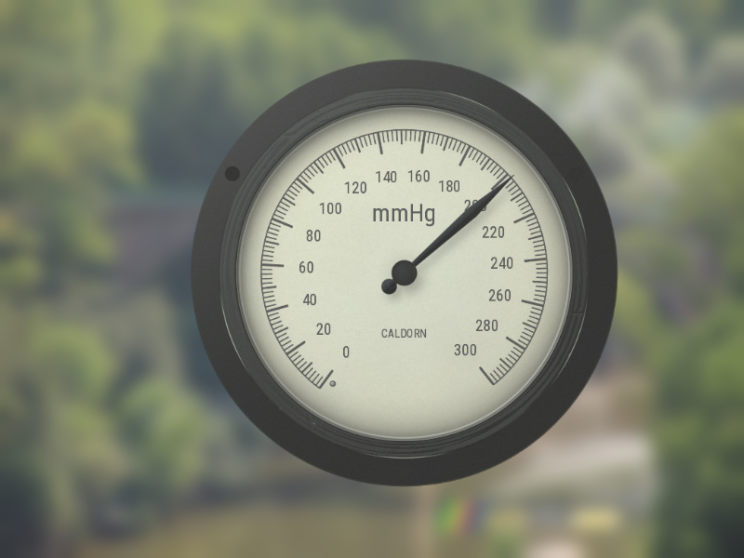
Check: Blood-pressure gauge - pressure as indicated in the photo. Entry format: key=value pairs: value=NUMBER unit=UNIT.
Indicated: value=202 unit=mmHg
